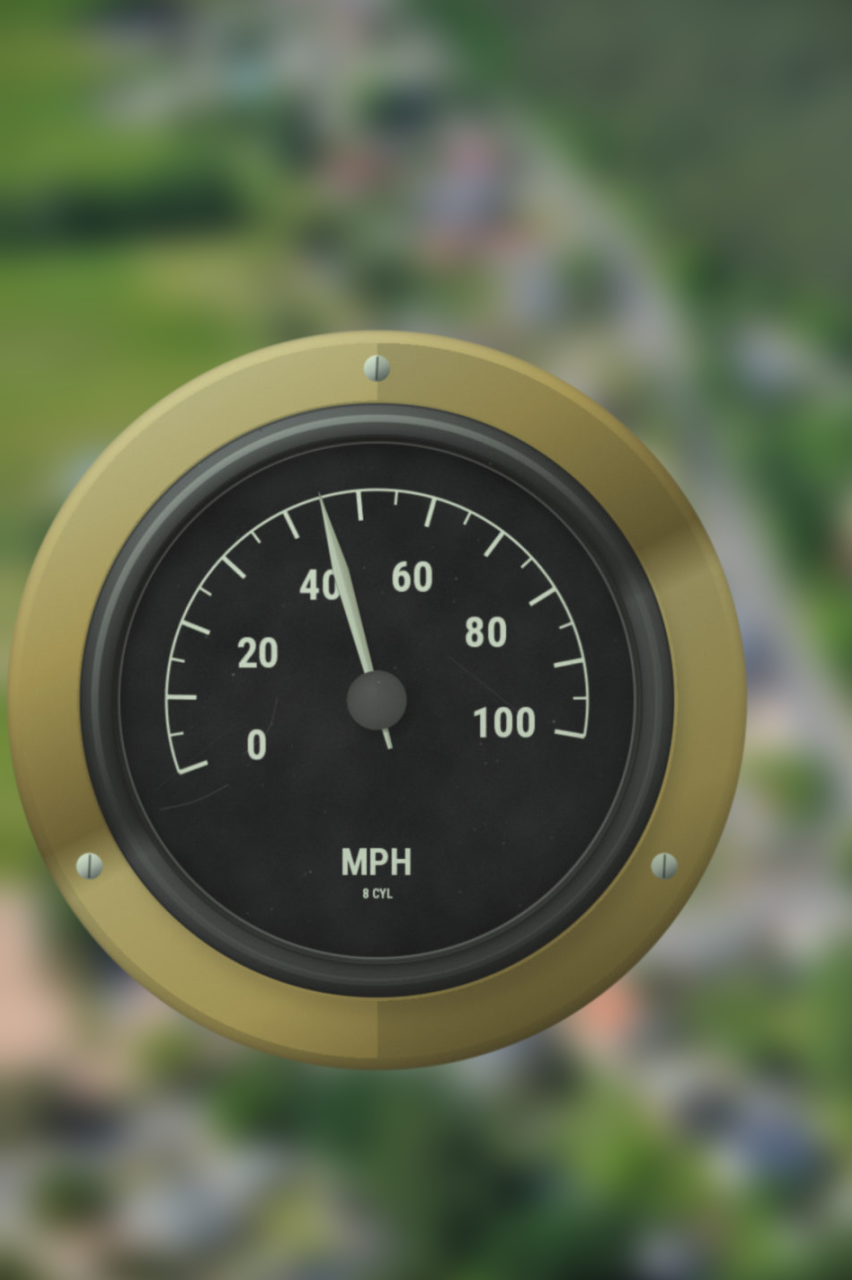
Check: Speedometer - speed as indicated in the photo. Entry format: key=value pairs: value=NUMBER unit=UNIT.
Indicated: value=45 unit=mph
